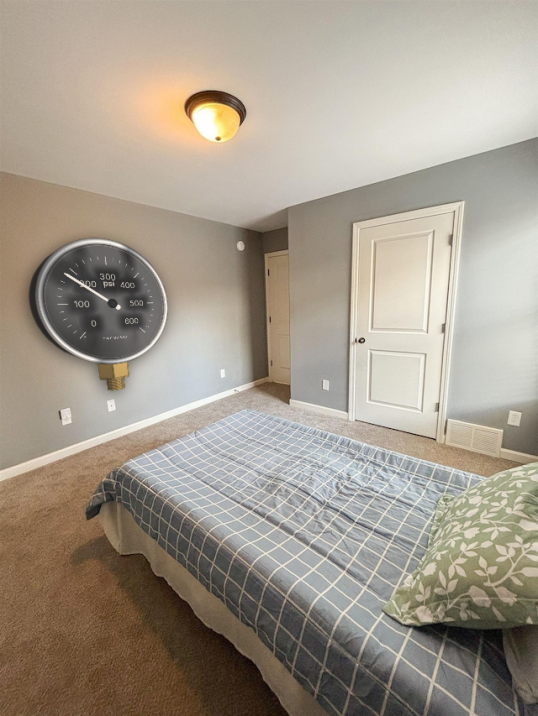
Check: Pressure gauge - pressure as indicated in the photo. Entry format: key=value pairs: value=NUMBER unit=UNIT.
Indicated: value=180 unit=psi
